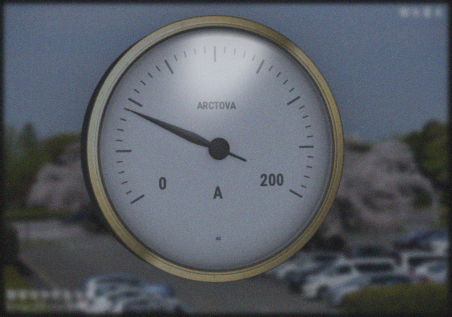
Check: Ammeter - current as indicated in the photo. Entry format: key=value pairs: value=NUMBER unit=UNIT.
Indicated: value=45 unit=A
